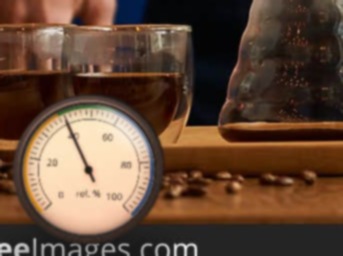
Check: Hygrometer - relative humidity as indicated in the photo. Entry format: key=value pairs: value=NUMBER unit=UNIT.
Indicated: value=40 unit=%
